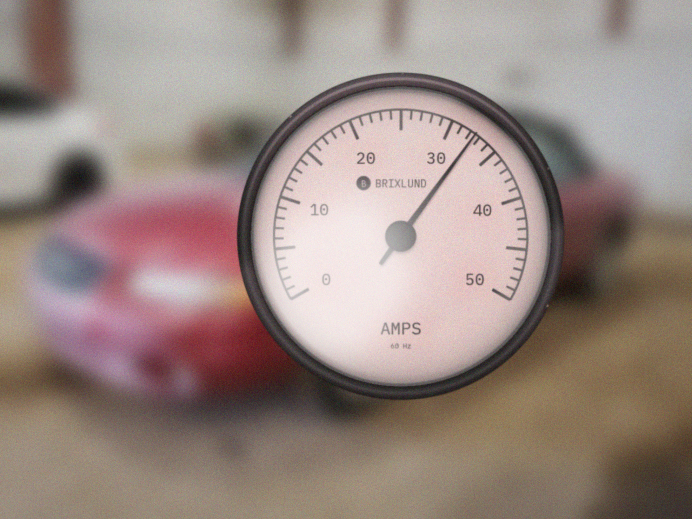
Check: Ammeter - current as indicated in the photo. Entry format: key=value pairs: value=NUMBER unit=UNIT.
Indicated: value=32.5 unit=A
